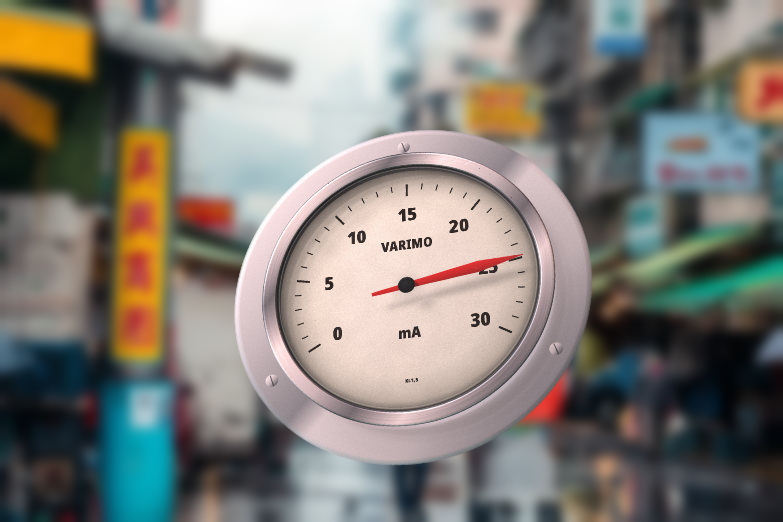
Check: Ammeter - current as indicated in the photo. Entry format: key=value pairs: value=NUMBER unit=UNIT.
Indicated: value=25 unit=mA
